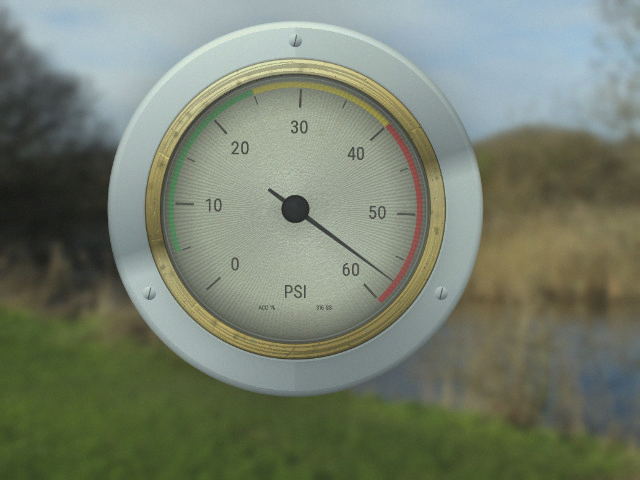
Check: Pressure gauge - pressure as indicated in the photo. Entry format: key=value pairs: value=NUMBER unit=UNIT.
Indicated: value=57.5 unit=psi
